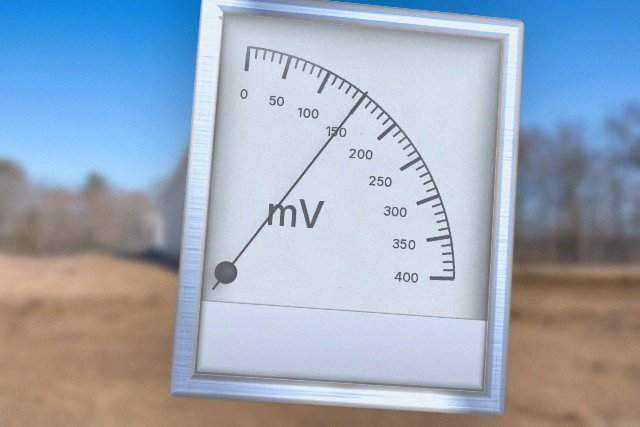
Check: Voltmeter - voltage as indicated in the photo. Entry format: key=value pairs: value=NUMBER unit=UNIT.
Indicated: value=150 unit=mV
